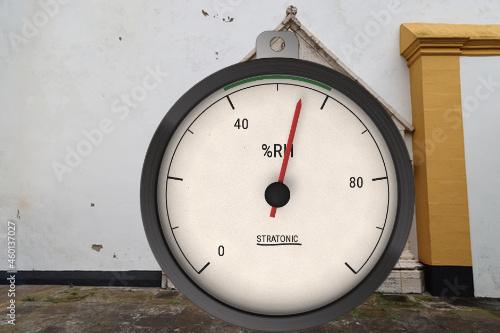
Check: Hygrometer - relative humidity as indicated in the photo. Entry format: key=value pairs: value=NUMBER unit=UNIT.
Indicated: value=55 unit=%
